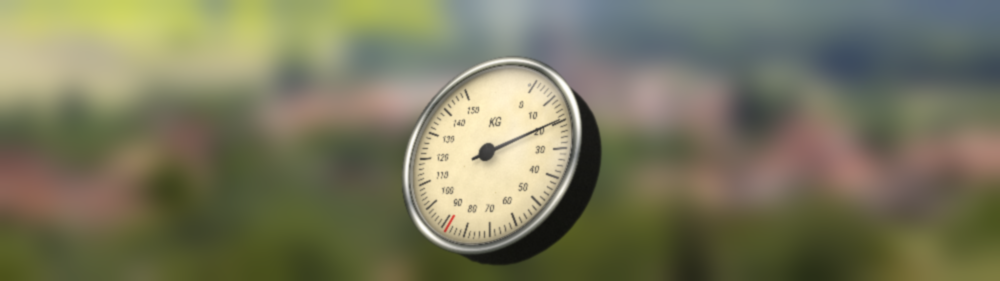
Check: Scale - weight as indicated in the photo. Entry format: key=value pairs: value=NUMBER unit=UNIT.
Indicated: value=20 unit=kg
